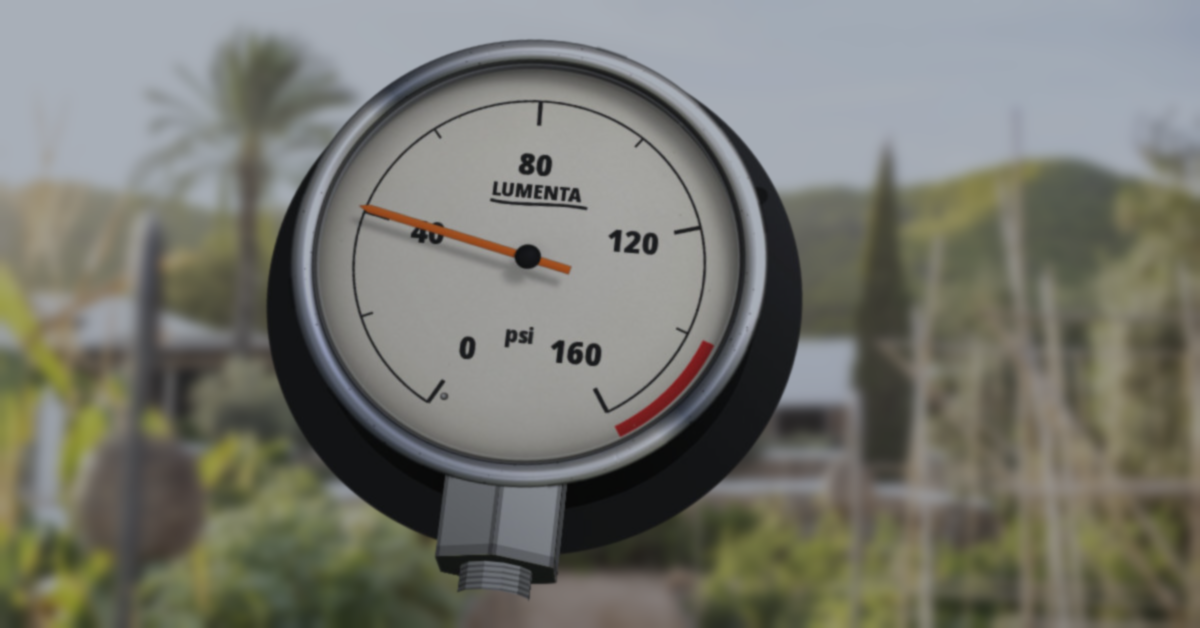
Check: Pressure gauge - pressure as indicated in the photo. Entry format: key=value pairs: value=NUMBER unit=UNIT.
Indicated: value=40 unit=psi
